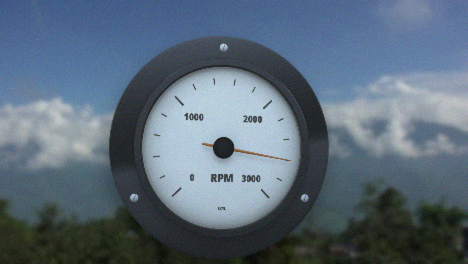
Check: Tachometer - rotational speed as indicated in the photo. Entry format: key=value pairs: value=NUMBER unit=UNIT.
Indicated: value=2600 unit=rpm
